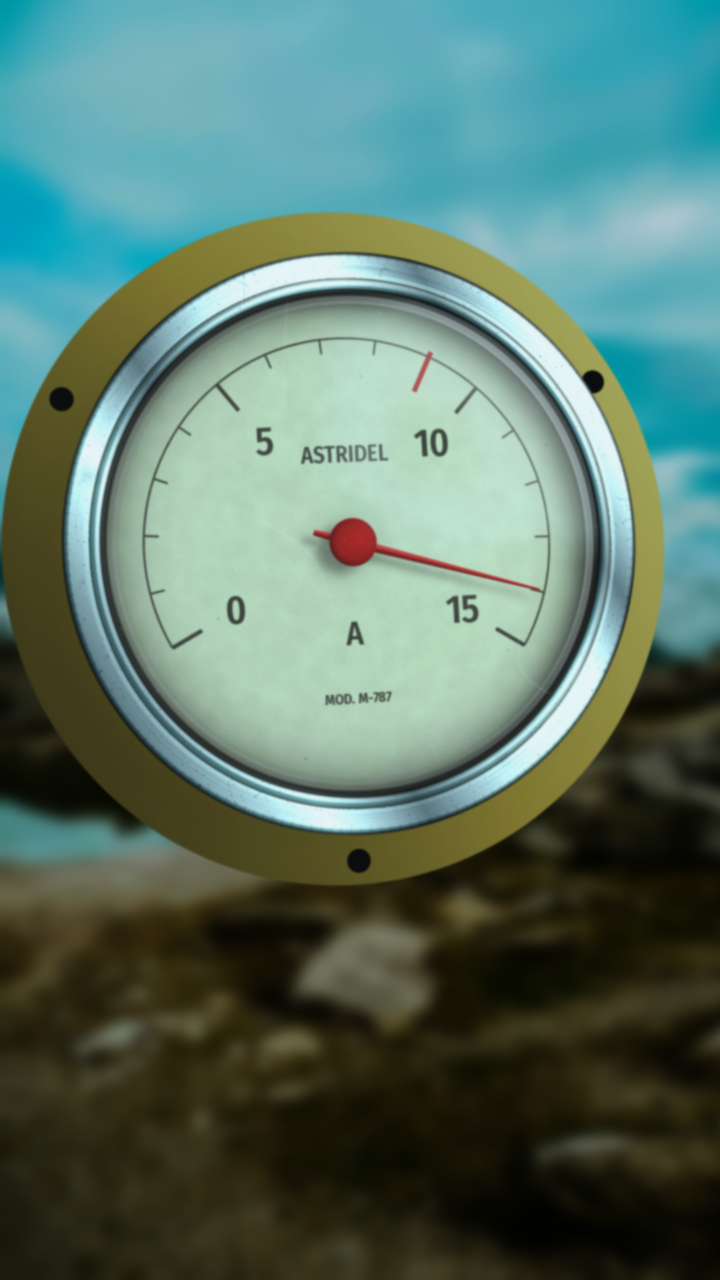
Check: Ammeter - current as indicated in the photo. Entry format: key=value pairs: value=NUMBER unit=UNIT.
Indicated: value=14 unit=A
